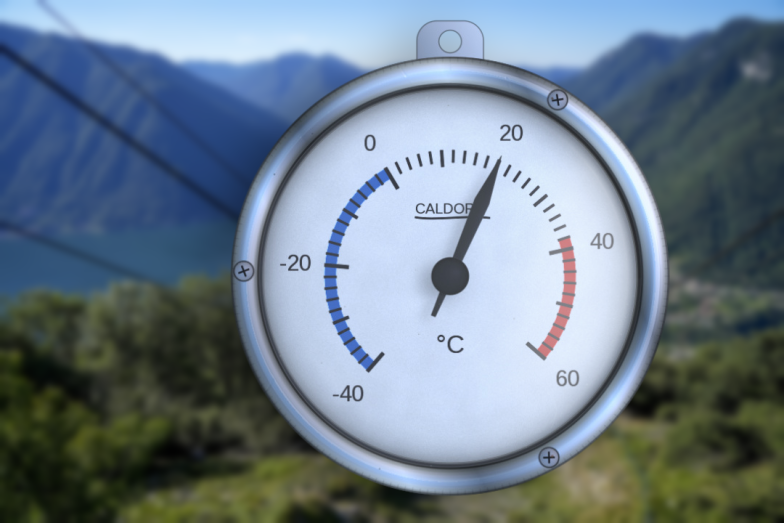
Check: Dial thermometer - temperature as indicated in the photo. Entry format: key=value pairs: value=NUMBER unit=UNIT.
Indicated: value=20 unit=°C
